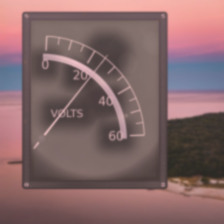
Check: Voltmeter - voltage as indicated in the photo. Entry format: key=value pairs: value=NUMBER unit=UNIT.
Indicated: value=25 unit=V
